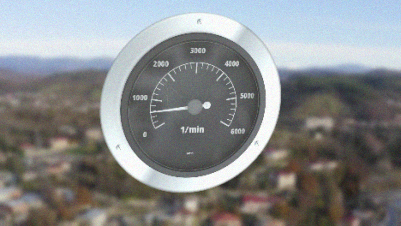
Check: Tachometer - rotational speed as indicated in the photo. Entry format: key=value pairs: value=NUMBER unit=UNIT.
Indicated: value=600 unit=rpm
